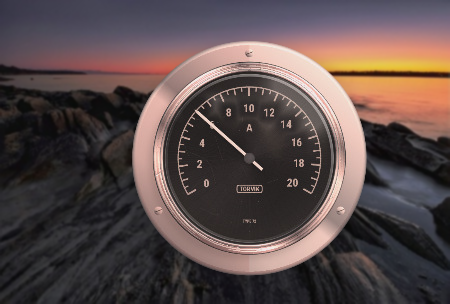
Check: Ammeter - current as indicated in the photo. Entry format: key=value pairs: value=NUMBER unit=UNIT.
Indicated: value=6 unit=A
